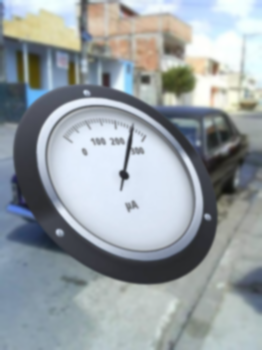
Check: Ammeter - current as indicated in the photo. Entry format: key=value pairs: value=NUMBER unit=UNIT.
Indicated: value=250 unit=µA
